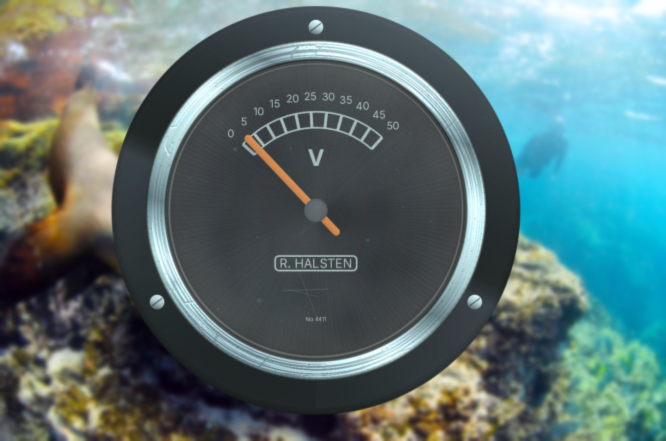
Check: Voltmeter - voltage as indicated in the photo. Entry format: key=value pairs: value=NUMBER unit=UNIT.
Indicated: value=2.5 unit=V
